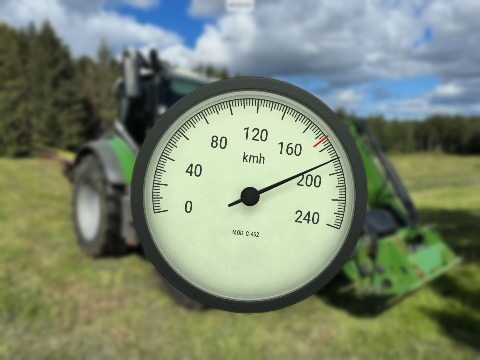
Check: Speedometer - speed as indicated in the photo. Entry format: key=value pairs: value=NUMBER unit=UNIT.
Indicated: value=190 unit=km/h
